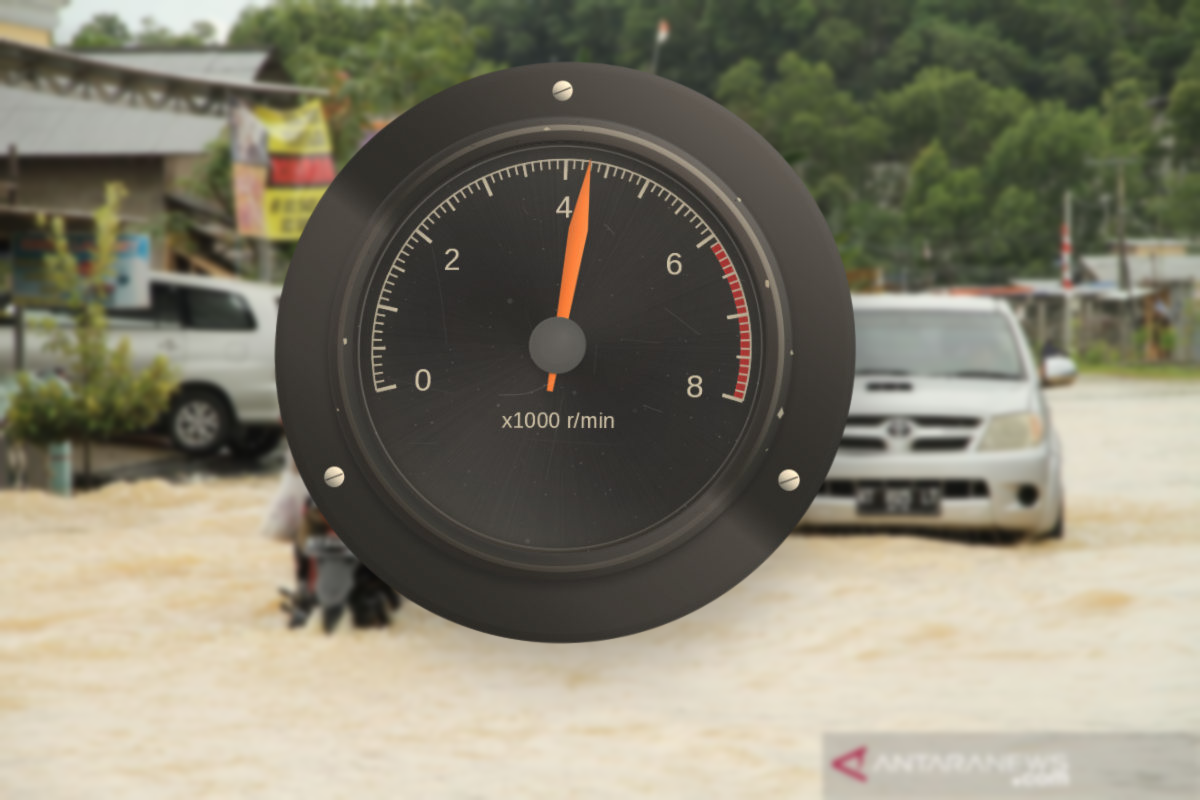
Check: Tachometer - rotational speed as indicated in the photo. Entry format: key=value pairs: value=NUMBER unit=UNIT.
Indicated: value=4300 unit=rpm
